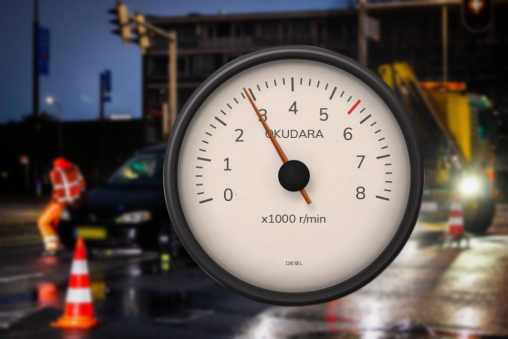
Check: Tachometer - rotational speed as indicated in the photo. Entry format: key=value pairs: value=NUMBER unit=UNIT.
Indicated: value=2900 unit=rpm
